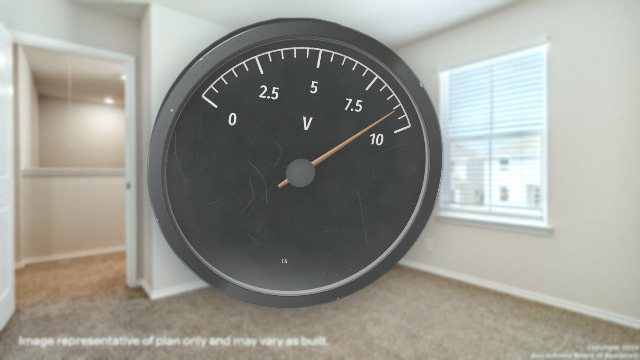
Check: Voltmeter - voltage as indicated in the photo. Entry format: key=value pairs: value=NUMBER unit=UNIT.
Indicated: value=9 unit=V
